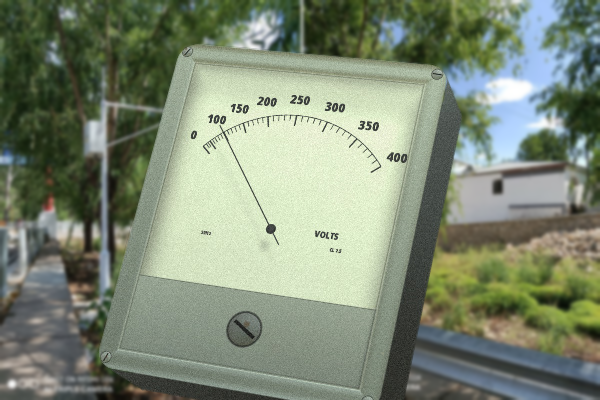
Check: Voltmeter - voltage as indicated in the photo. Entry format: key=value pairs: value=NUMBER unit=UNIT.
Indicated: value=100 unit=V
